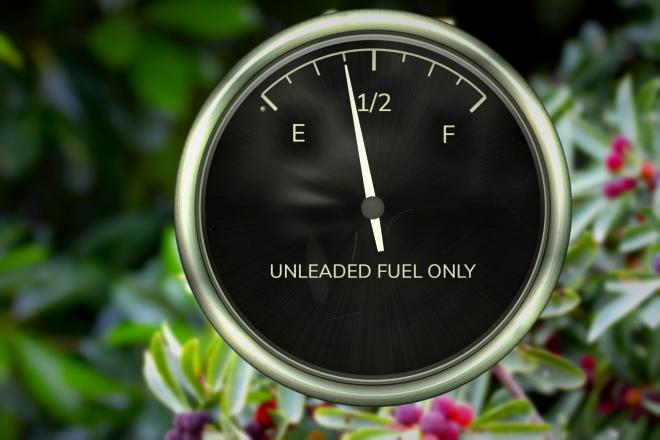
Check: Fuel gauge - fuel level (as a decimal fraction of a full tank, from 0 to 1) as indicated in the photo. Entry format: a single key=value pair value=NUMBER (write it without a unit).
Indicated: value=0.375
